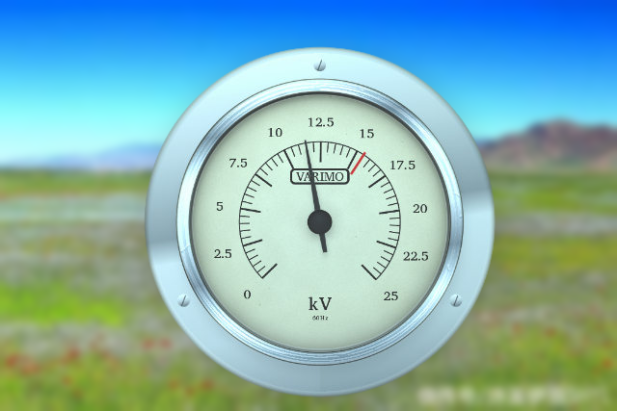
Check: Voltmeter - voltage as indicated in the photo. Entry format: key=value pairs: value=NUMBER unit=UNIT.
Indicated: value=11.5 unit=kV
